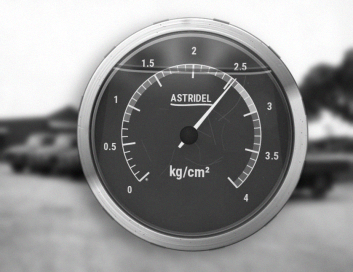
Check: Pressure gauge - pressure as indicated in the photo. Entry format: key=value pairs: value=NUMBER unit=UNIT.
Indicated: value=2.55 unit=kg/cm²
